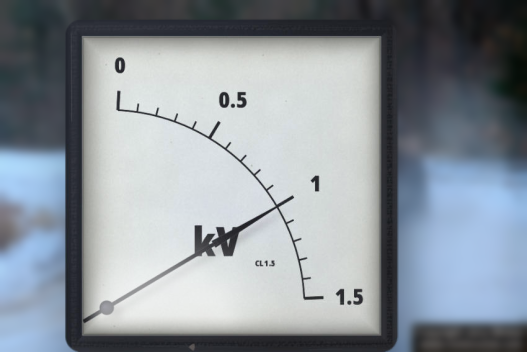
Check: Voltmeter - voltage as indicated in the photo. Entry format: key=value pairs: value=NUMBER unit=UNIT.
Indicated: value=1 unit=kV
